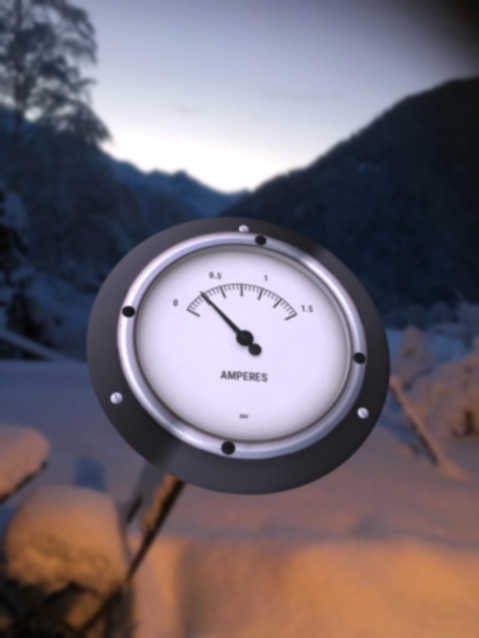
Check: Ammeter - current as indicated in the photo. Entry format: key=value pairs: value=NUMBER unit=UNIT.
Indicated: value=0.25 unit=A
